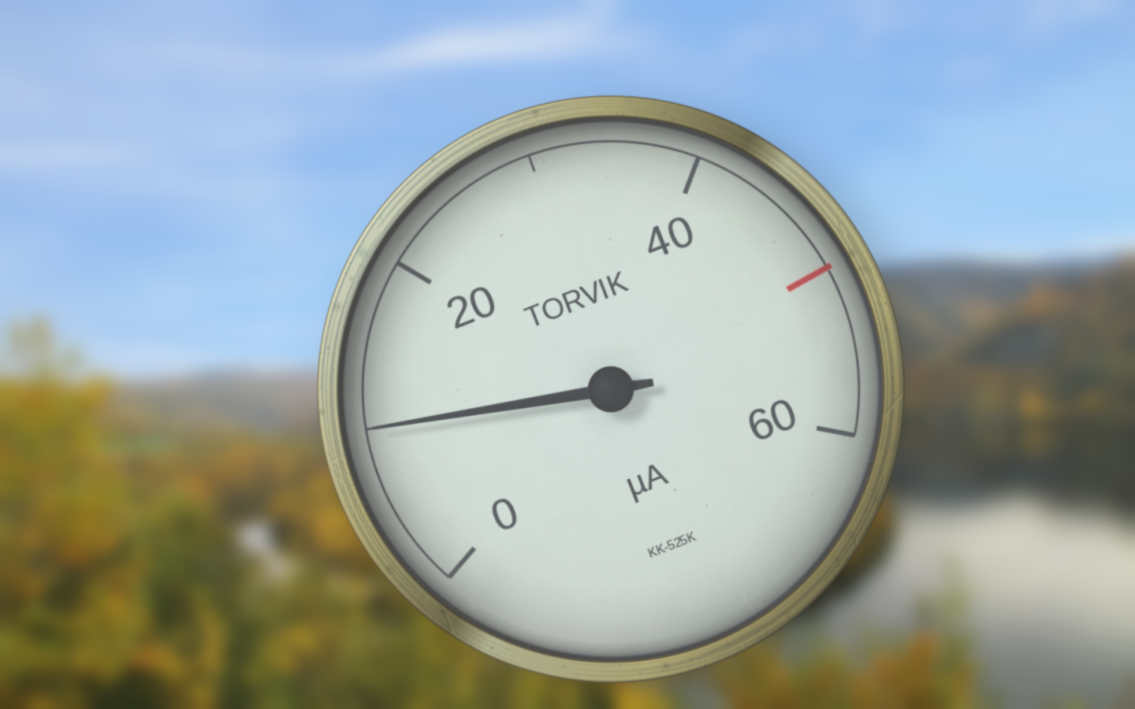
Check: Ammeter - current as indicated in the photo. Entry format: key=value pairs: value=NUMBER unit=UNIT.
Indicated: value=10 unit=µA
